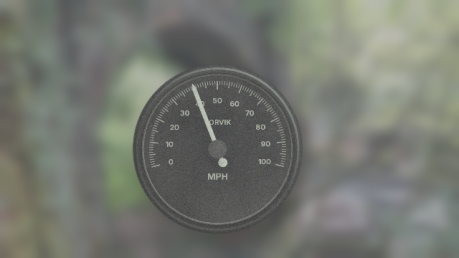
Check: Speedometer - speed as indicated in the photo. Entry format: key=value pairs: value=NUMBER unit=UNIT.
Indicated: value=40 unit=mph
